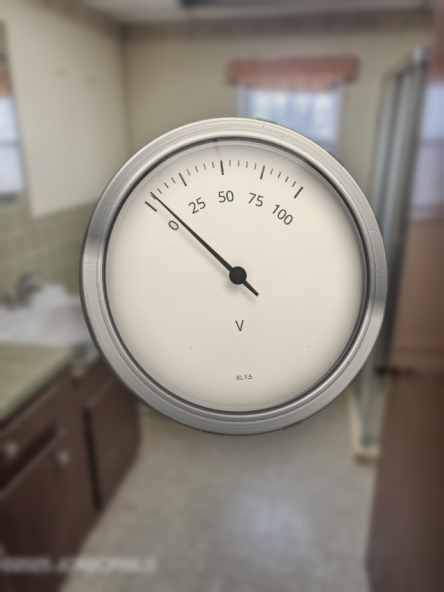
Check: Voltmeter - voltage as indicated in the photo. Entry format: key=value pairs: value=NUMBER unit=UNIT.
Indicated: value=5 unit=V
